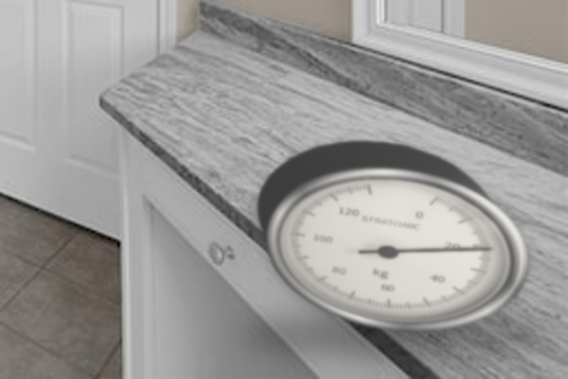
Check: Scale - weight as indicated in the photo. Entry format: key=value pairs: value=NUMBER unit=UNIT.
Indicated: value=20 unit=kg
